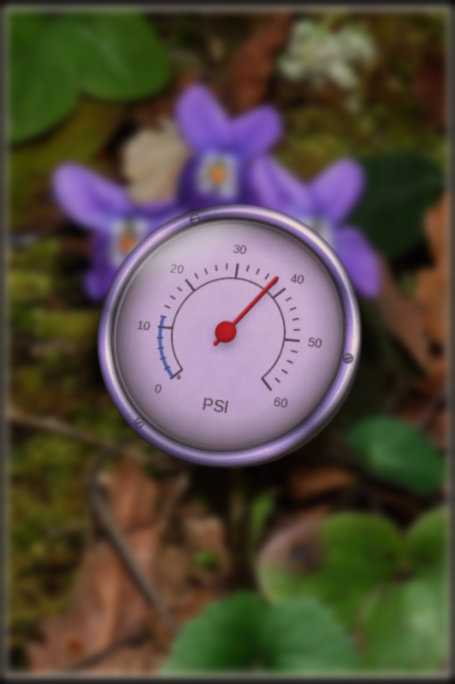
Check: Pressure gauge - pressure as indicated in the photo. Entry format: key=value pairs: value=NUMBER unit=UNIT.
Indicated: value=38 unit=psi
